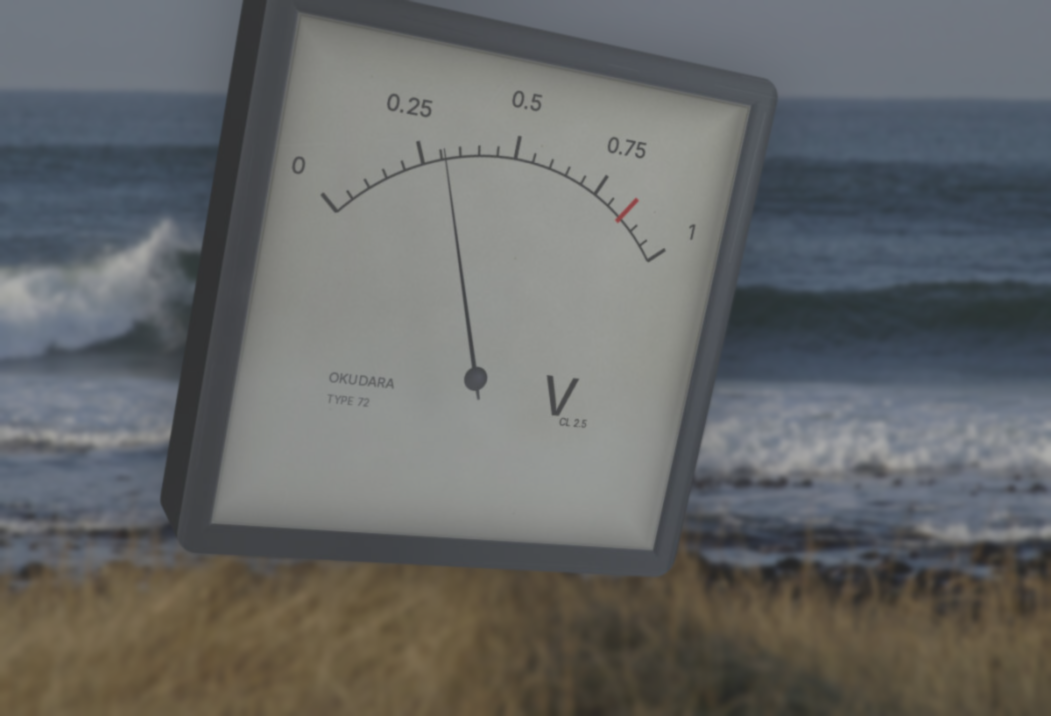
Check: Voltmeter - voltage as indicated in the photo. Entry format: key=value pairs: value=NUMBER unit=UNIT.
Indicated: value=0.3 unit=V
